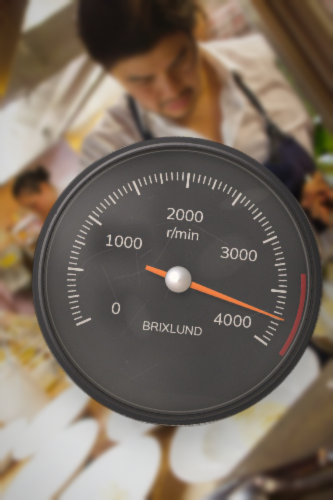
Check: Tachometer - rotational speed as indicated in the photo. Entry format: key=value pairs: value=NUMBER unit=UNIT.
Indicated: value=3750 unit=rpm
